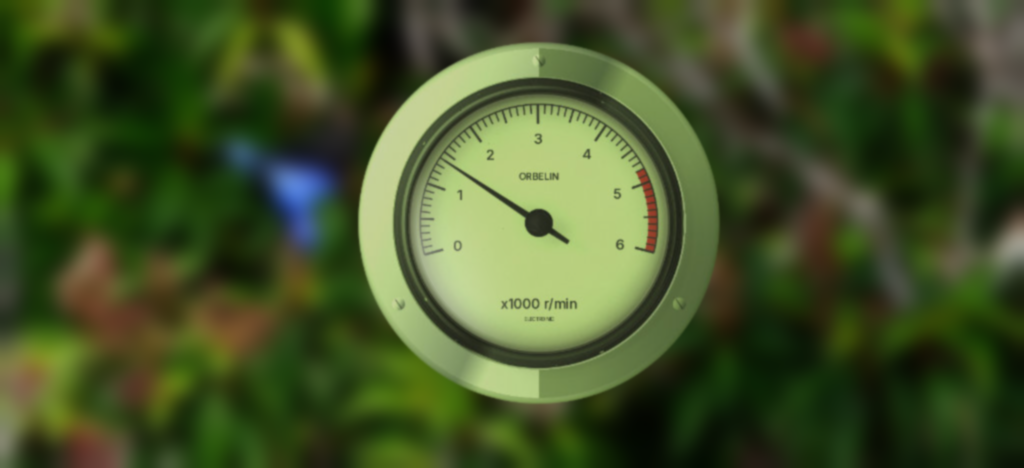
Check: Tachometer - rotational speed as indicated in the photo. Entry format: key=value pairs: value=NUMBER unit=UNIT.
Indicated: value=1400 unit=rpm
